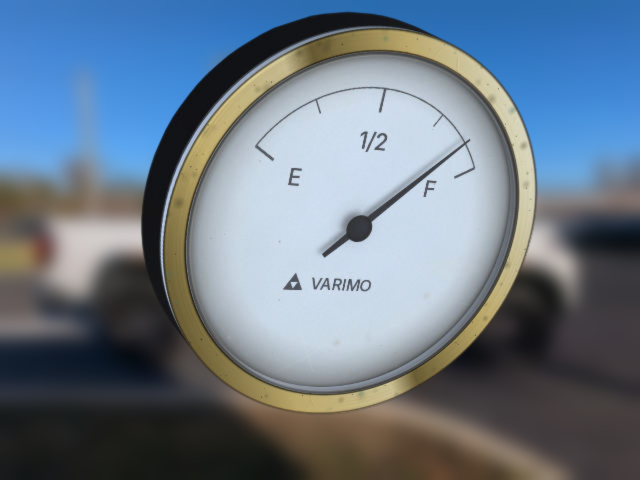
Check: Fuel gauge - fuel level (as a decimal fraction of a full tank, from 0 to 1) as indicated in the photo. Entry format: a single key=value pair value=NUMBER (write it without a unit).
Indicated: value=0.875
